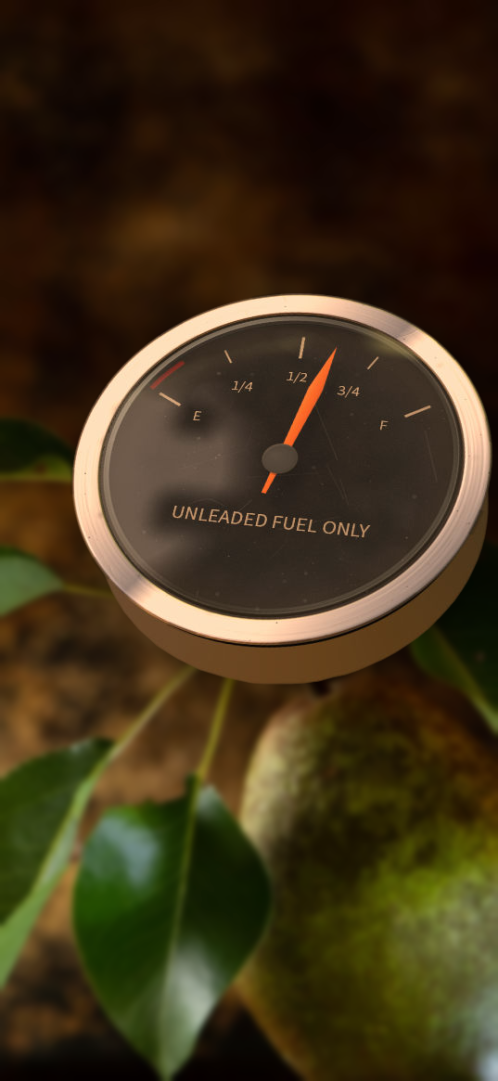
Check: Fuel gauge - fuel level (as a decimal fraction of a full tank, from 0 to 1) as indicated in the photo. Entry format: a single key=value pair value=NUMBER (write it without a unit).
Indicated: value=0.625
